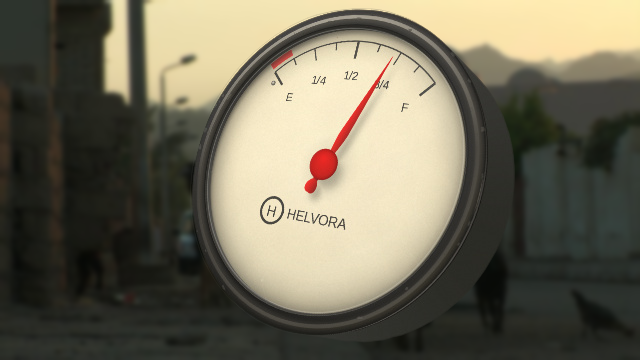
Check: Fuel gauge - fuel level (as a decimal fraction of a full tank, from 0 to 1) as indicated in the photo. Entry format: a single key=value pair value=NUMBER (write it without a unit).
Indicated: value=0.75
